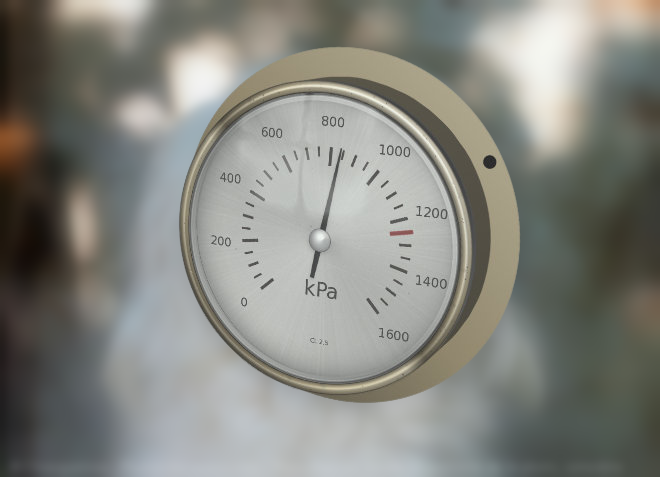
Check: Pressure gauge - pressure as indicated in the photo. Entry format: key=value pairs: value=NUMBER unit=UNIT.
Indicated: value=850 unit=kPa
